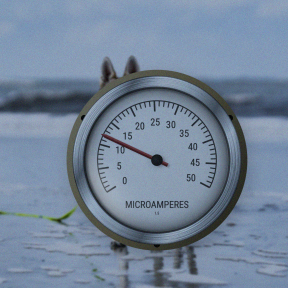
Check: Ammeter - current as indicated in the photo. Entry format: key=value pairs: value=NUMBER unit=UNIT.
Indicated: value=12 unit=µA
